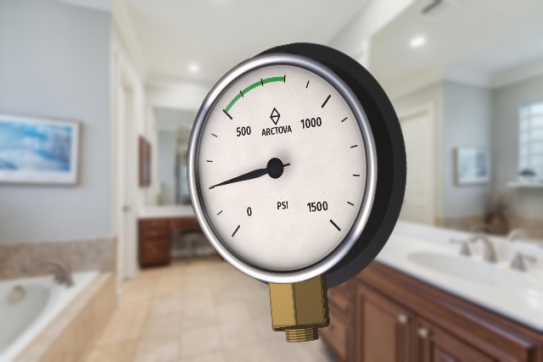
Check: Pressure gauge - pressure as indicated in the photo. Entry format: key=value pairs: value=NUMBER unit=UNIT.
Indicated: value=200 unit=psi
